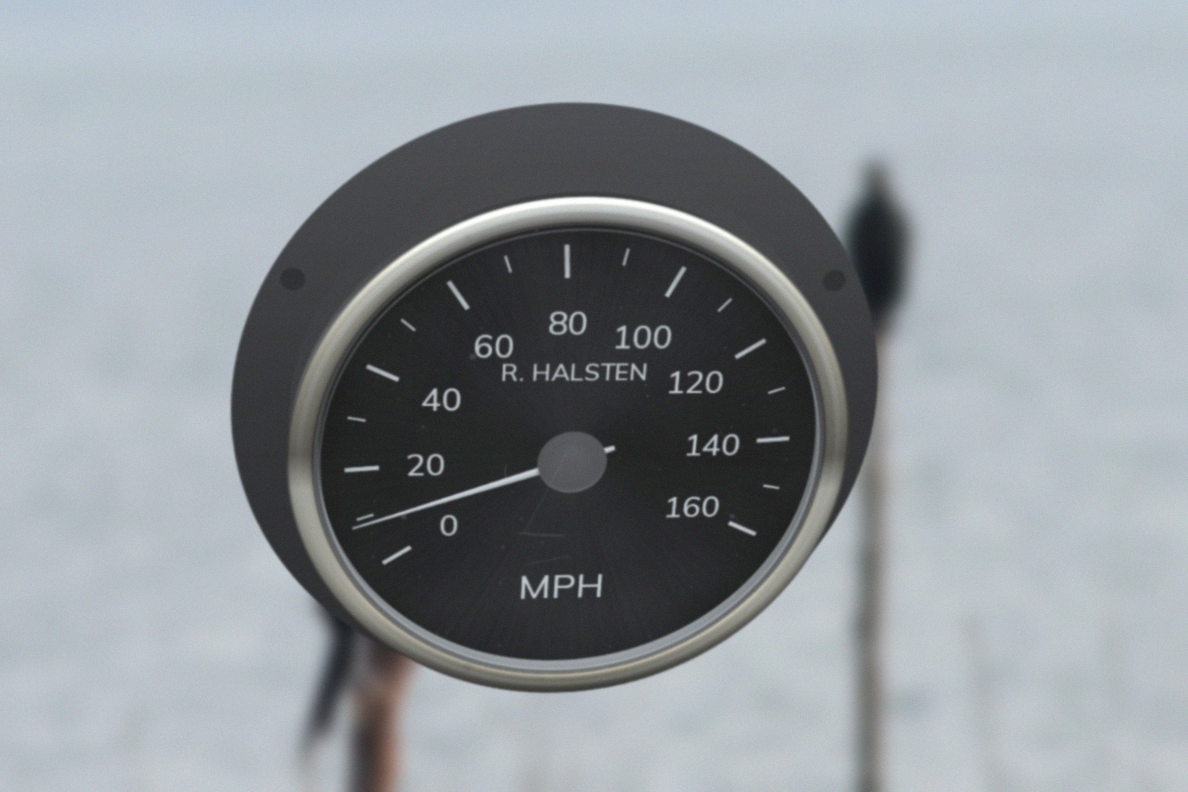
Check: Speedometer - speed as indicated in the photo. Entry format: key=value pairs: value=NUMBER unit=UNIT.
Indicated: value=10 unit=mph
